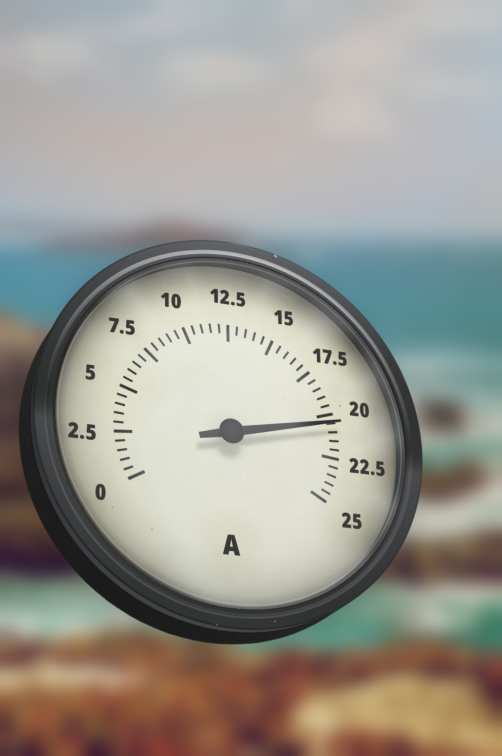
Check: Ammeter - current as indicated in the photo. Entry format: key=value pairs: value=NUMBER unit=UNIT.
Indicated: value=20.5 unit=A
